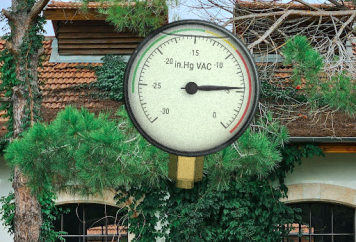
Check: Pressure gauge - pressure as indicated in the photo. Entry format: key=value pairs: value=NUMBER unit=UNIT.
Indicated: value=-5.5 unit=inHg
